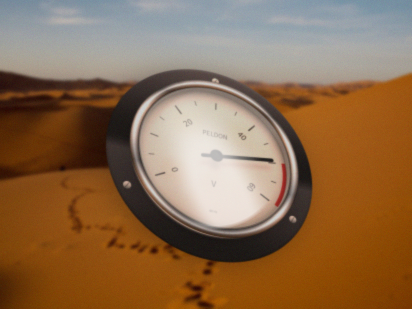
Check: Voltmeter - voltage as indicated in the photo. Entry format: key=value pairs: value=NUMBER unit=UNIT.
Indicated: value=50 unit=V
